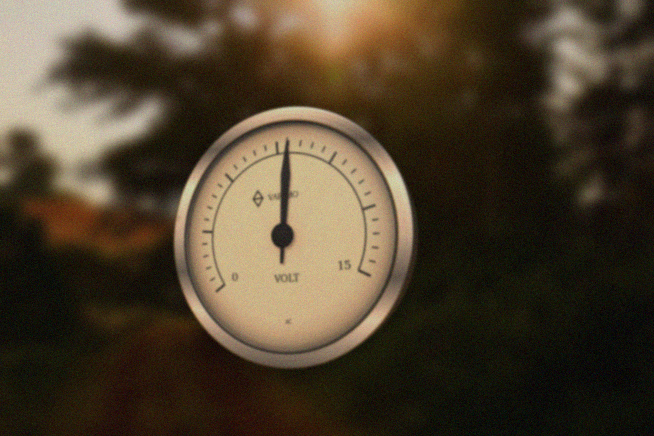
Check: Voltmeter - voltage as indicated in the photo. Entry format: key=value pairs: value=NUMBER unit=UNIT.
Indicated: value=8 unit=V
